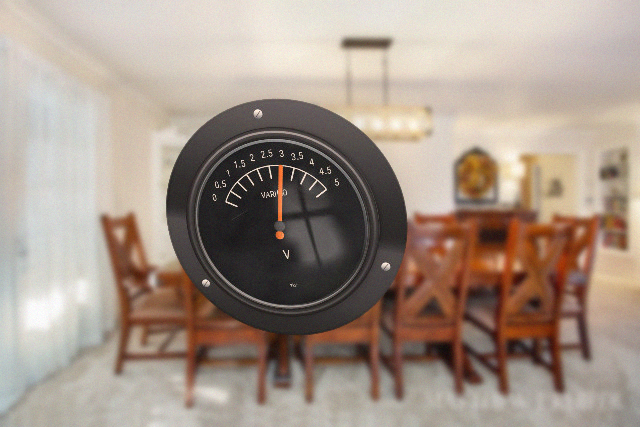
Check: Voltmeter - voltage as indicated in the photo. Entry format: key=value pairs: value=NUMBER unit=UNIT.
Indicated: value=3 unit=V
